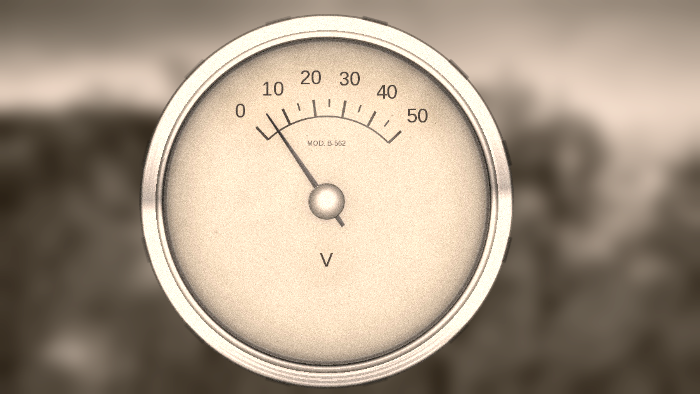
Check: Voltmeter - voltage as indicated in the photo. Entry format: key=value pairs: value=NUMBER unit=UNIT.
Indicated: value=5 unit=V
